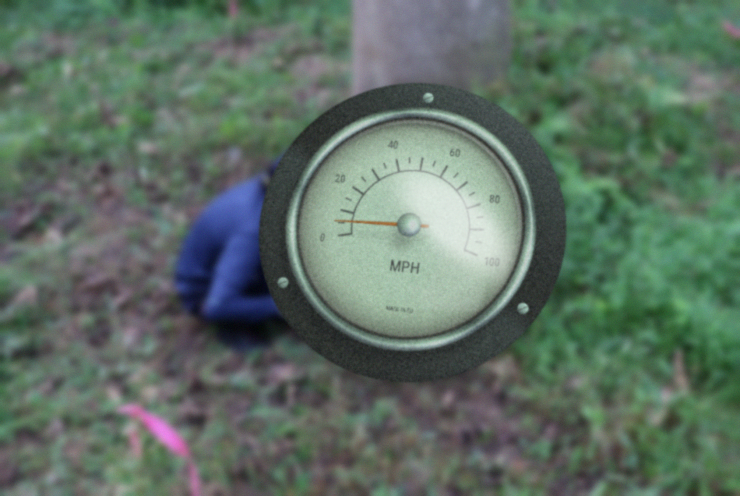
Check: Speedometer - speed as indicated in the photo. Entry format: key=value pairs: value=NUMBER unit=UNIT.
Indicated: value=5 unit=mph
